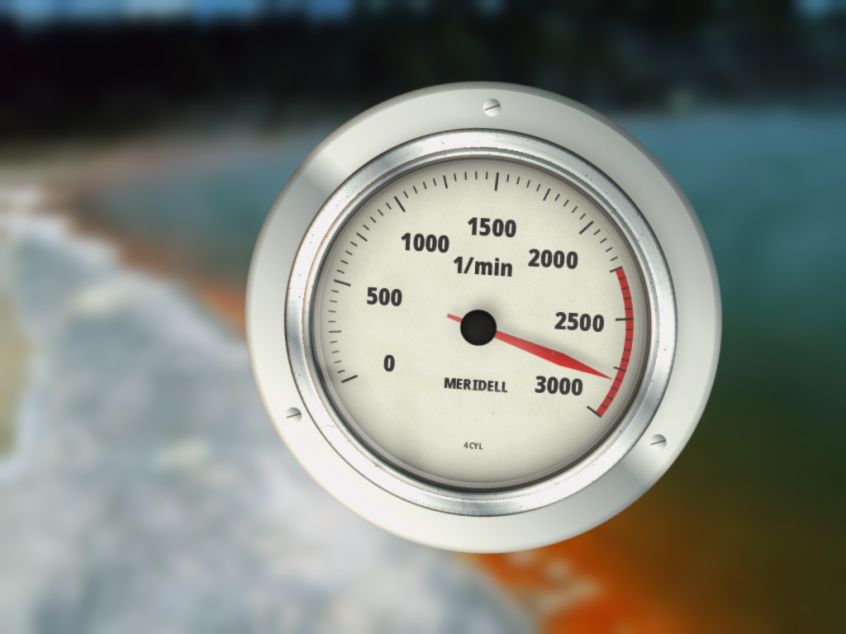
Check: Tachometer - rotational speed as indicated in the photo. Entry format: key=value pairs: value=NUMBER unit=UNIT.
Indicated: value=2800 unit=rpm
